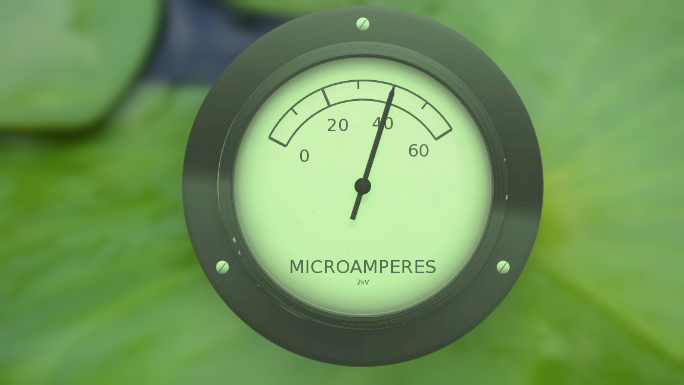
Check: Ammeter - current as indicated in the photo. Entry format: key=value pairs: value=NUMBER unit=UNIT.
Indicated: value=40 unit=µA
